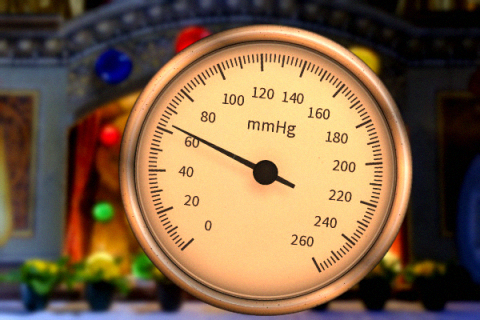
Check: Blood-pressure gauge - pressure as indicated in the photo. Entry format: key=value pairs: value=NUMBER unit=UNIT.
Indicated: value=64 unit=mmHg
